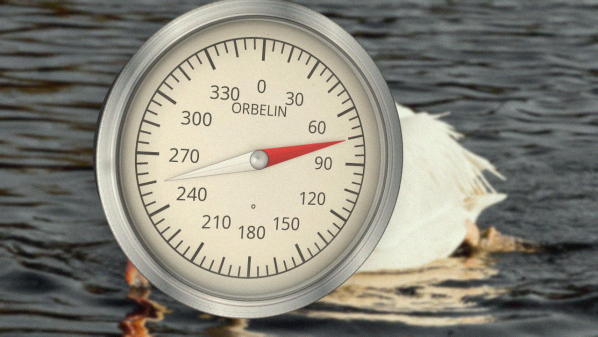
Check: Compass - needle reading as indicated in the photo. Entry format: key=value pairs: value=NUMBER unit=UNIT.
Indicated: value=75 unit=°
